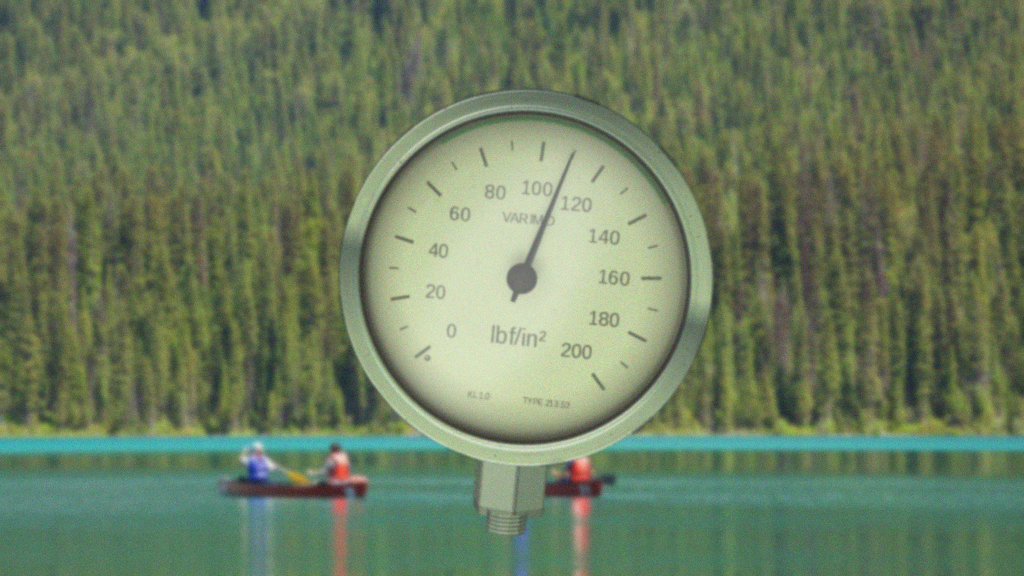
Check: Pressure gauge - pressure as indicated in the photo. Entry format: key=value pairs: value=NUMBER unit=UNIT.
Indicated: value=110 unit=psi
